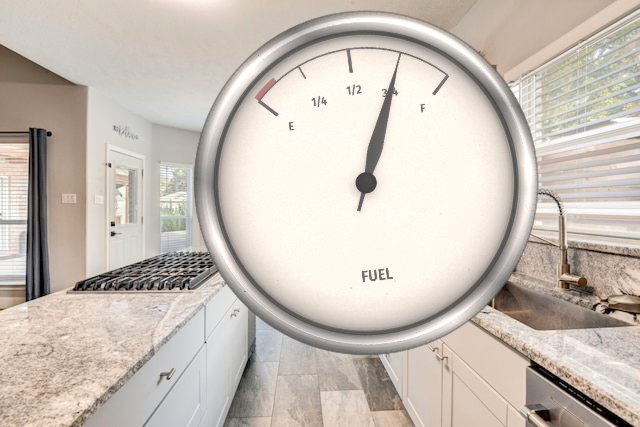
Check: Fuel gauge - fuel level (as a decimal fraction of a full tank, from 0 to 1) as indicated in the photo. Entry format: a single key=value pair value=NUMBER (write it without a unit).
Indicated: value=0.75
